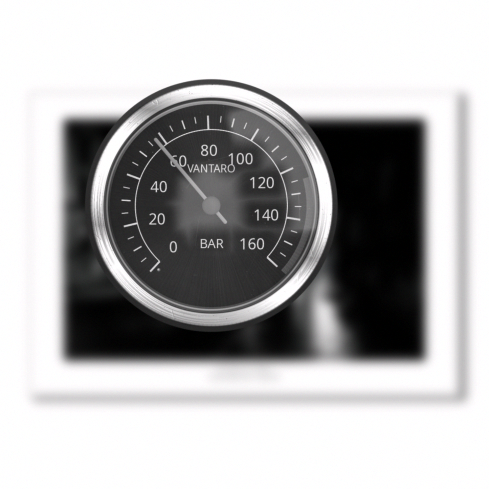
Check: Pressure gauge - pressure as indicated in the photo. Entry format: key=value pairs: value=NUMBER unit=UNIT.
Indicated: value=57.5 unit=bar
